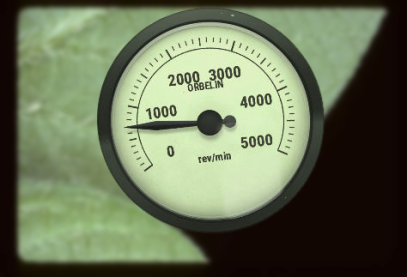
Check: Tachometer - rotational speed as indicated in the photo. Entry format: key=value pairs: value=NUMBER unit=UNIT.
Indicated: value=700 unit=rpm
